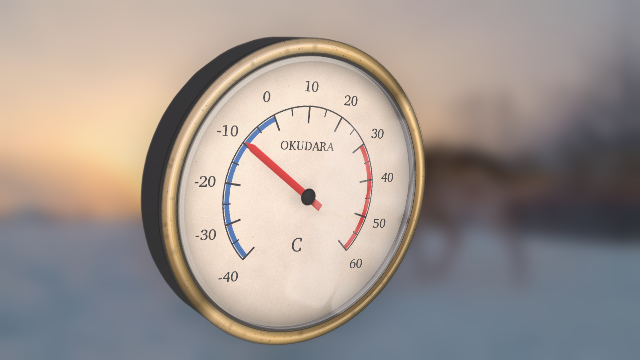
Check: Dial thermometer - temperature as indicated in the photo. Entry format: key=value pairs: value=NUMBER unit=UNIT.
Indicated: value=-10 unit=°C
